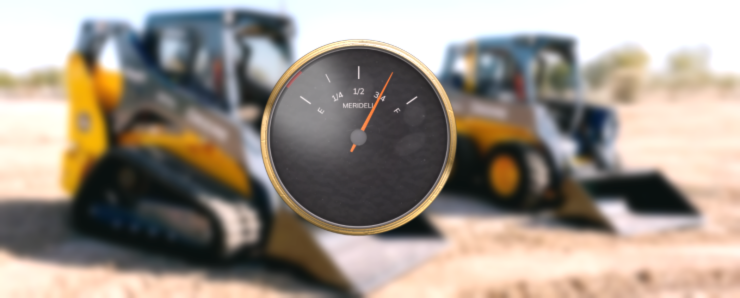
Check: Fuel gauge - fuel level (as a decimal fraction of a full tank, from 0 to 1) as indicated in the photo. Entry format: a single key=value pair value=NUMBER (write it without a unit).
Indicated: value=0.75
